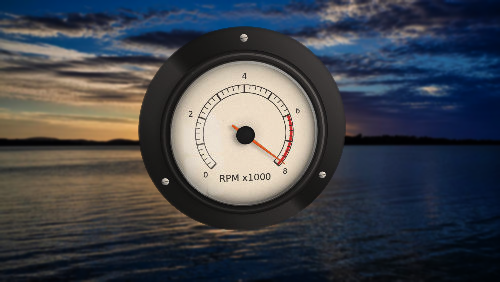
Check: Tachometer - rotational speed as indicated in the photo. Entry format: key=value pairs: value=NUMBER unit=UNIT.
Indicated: value=7800 unit=rpm
